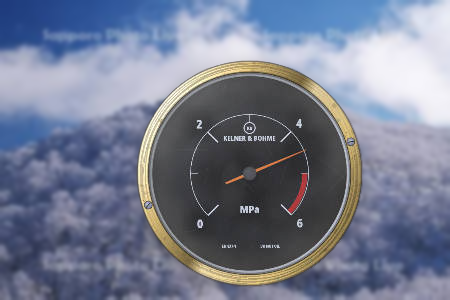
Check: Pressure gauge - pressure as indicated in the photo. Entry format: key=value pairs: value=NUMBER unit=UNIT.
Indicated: value=4.5 unit=MPa
